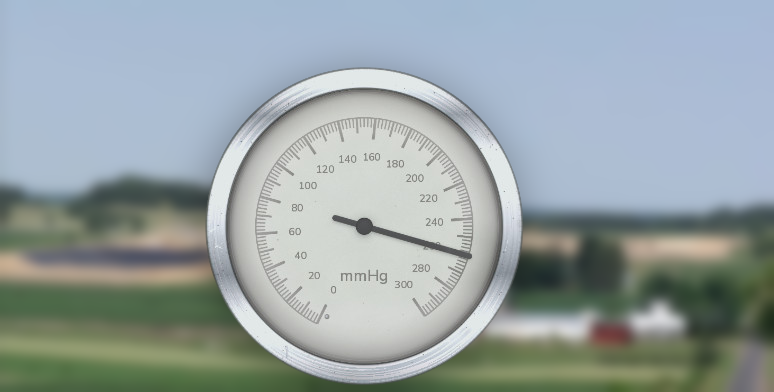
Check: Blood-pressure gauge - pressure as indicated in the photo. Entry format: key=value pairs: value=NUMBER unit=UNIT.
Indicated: value=260 unit=mmHg
